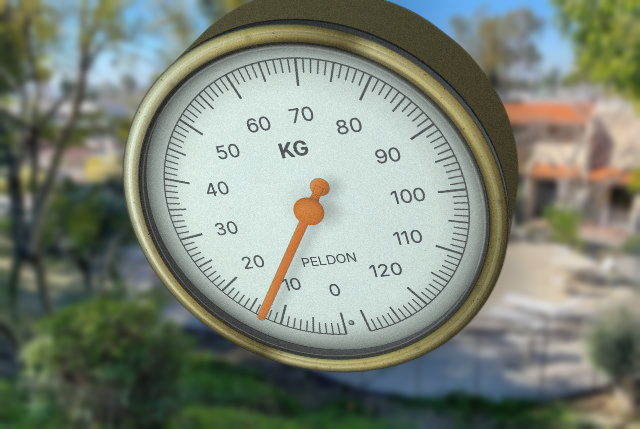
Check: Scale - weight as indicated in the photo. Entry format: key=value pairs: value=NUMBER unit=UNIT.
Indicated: value=13 unit=kg
